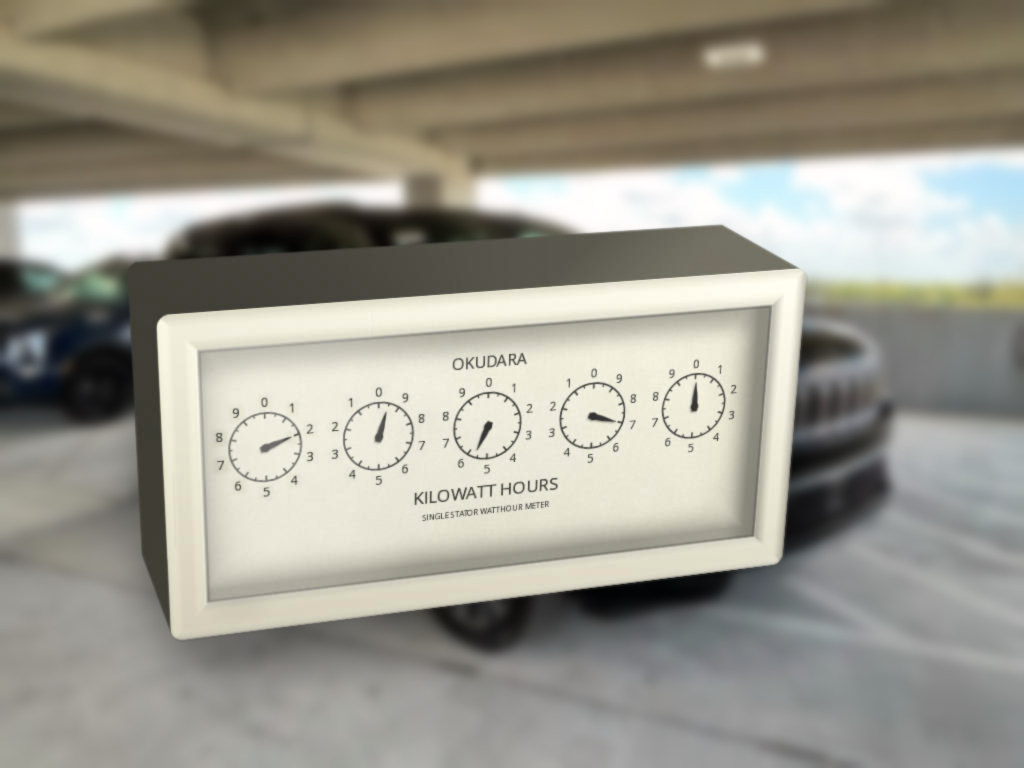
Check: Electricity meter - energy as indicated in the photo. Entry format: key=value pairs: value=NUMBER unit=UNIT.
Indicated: value=19570 unit=kWh
